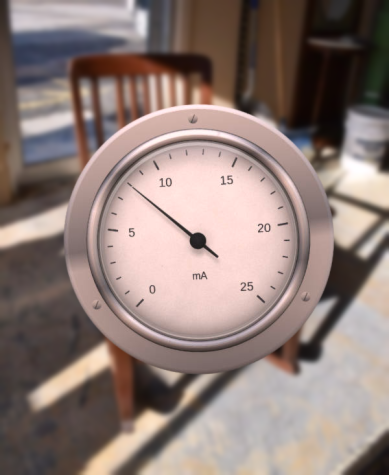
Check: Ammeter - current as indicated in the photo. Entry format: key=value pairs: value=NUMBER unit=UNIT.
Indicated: value=8 unit=mA
